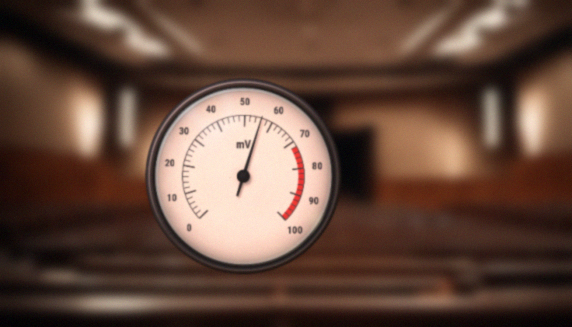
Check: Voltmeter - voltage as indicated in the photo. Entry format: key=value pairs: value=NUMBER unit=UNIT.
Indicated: value=56 unit=mV
